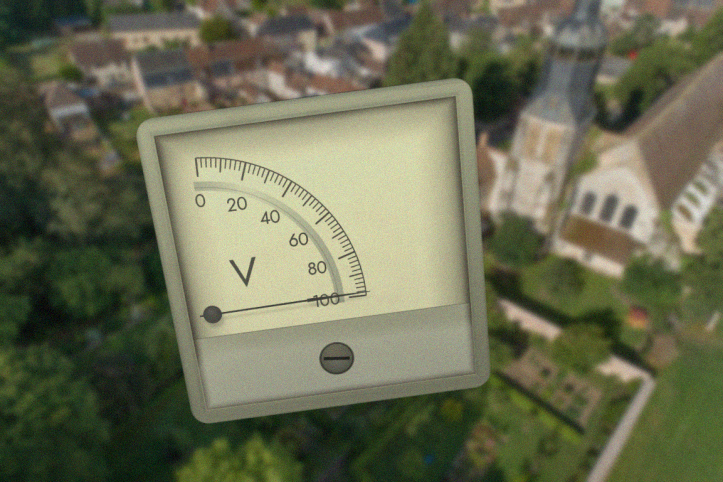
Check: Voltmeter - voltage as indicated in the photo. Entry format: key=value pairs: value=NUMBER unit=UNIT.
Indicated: value=98 unit=V
